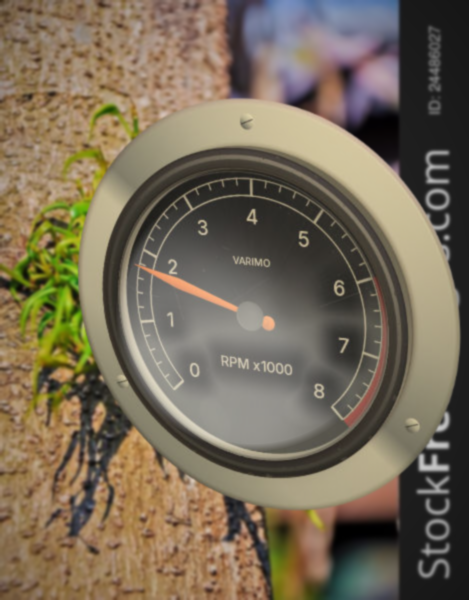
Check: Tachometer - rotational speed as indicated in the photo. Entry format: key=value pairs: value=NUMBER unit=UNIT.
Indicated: value=1800 unit=rpm
